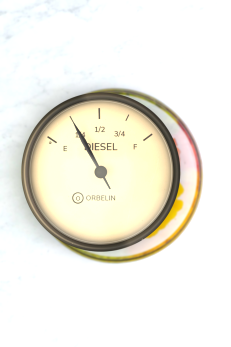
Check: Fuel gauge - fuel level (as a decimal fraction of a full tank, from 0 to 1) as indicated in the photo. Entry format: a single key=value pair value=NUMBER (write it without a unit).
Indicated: value=0.25
